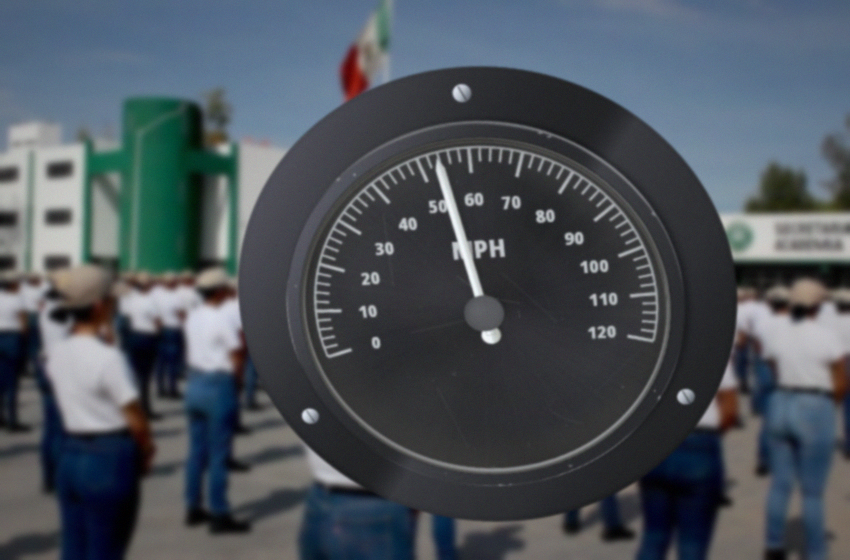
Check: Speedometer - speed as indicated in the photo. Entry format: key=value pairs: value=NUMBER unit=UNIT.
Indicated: value=54 unit=mph
